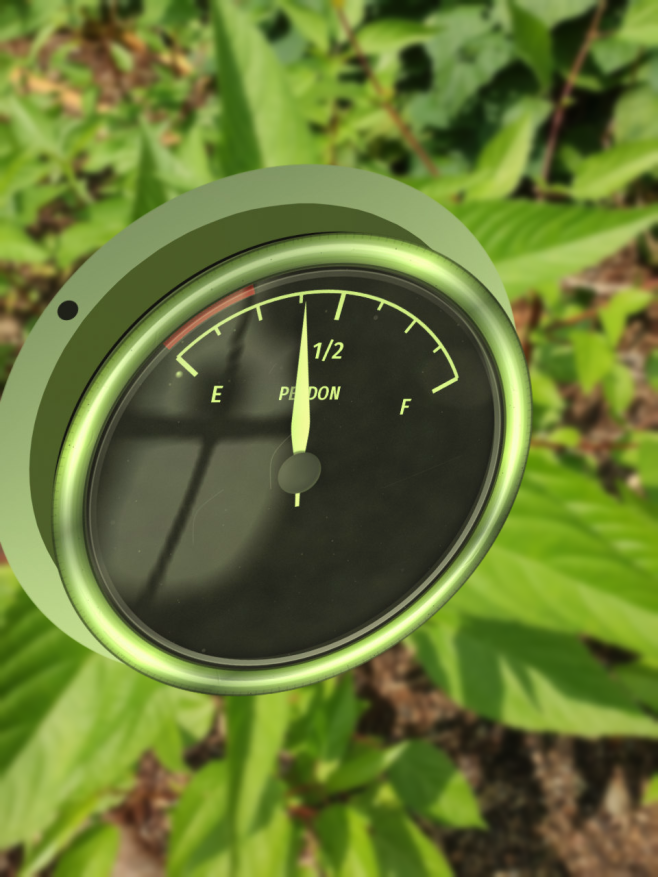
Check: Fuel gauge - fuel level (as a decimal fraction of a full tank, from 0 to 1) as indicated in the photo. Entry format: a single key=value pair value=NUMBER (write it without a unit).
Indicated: value=0.375
